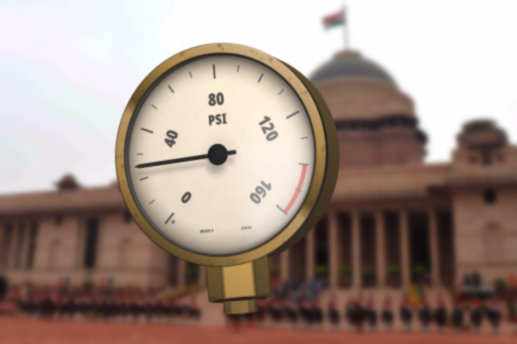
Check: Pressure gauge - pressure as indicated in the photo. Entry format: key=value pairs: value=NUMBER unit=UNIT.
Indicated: value=25 unit=psi
